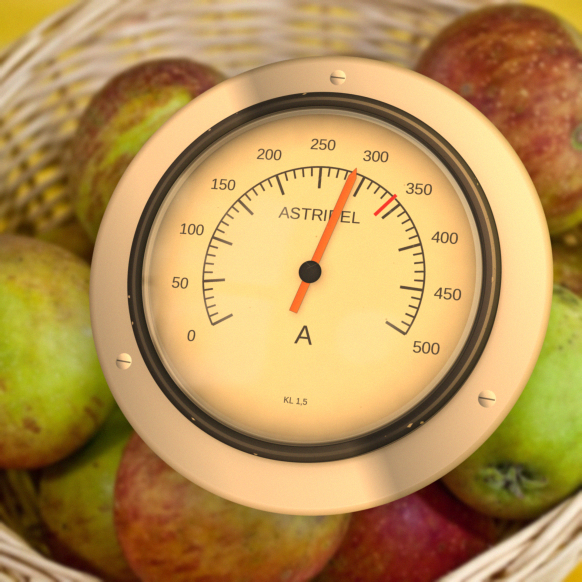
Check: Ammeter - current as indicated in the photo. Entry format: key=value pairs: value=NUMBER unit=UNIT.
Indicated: value=290 unit=A
